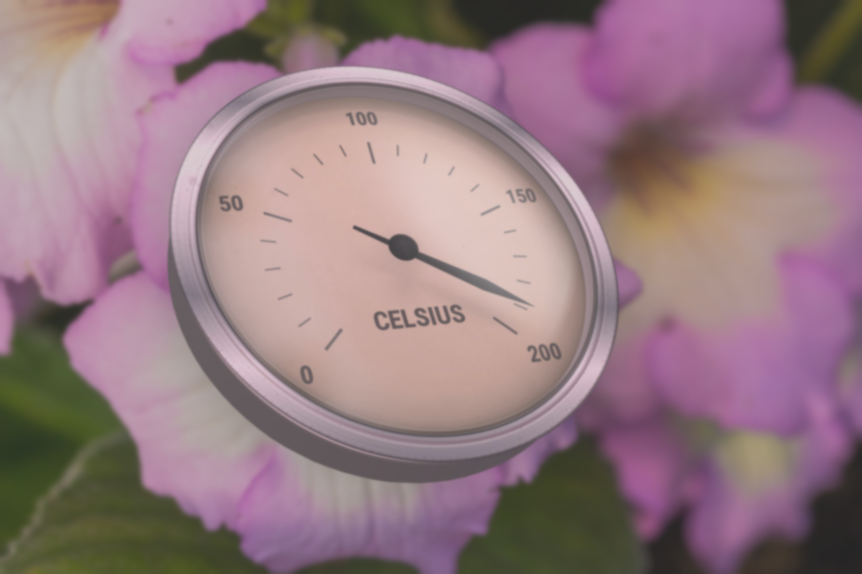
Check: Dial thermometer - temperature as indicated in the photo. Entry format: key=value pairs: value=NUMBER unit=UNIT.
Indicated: value=190 unit=°C
